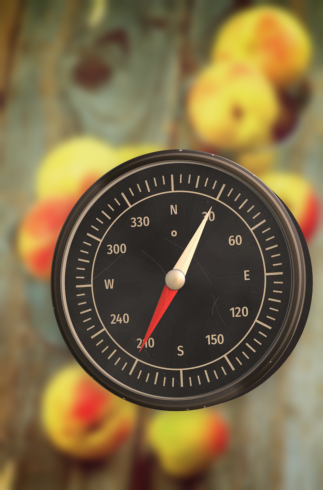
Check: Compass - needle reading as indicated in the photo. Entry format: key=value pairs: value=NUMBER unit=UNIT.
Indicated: value=210 unit=°
